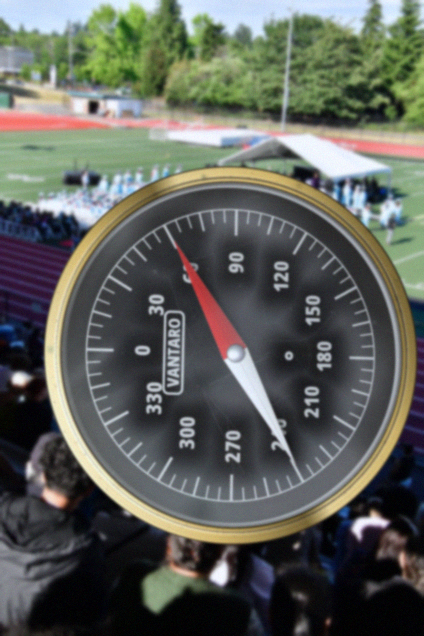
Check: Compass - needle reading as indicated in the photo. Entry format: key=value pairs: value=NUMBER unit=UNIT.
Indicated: value=60 unit=°
